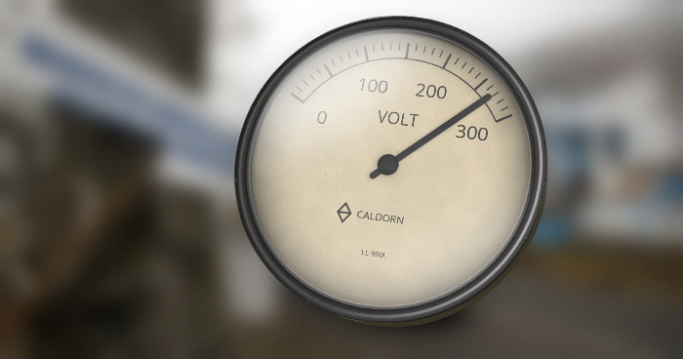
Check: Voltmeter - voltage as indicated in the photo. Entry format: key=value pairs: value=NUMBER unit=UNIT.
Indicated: value=270 unit=V
